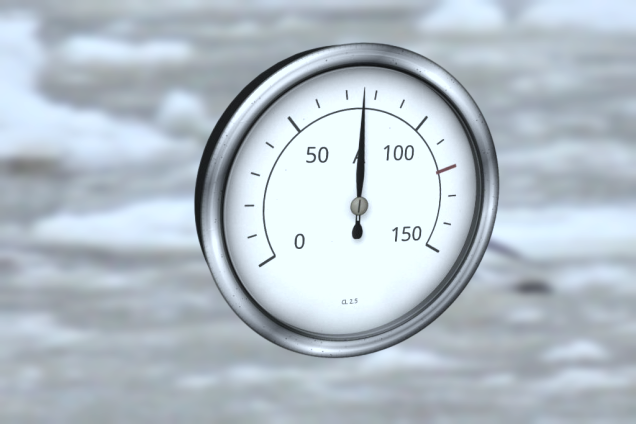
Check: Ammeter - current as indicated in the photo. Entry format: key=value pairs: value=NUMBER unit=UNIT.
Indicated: value=75 unit=A
